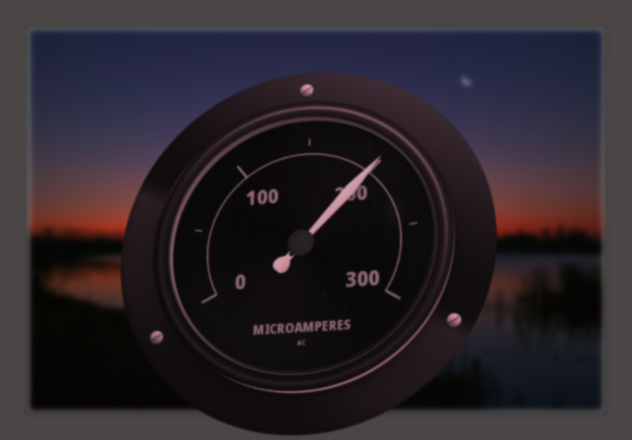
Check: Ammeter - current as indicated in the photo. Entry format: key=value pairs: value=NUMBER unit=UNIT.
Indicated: value=200 unit=µA
